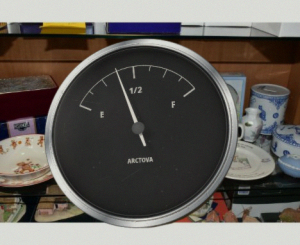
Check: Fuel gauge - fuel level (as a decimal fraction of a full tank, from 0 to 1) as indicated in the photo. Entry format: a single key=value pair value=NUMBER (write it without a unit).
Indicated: value=0.375
